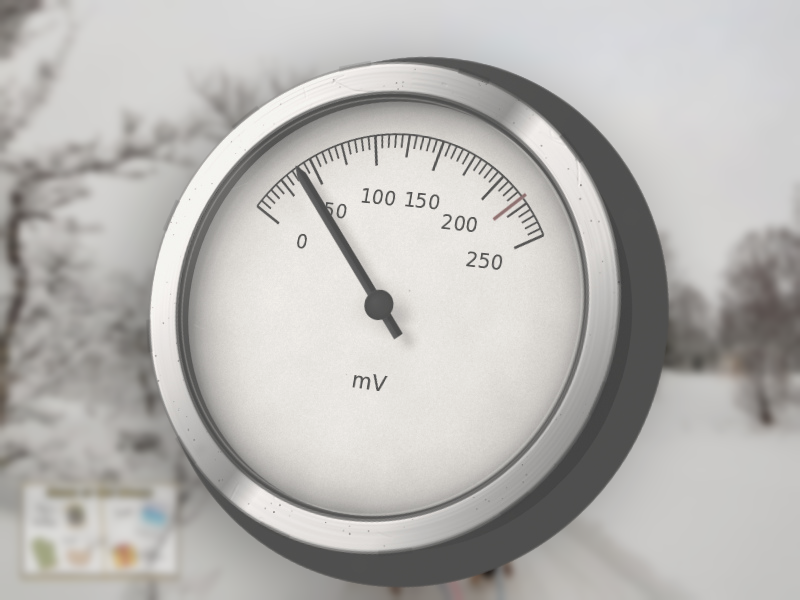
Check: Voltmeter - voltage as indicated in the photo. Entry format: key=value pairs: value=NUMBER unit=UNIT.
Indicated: value=40 unit=mV
